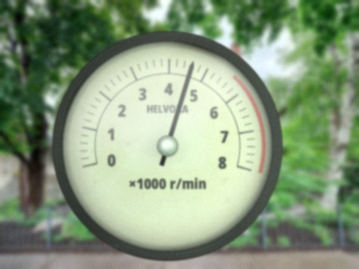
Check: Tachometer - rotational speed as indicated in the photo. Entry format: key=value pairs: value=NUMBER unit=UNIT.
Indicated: value=4600 unit=rpm
